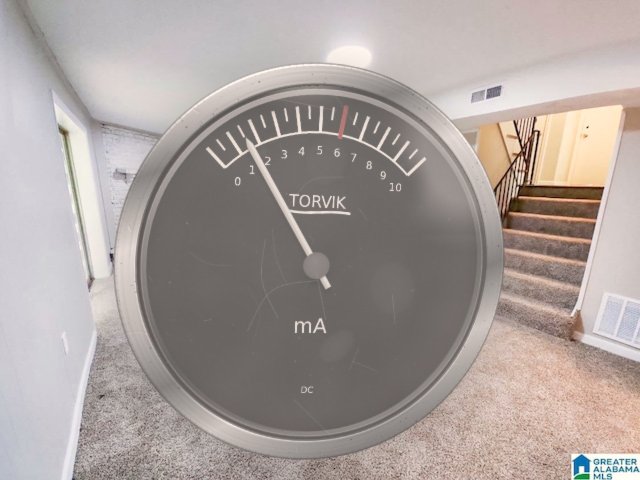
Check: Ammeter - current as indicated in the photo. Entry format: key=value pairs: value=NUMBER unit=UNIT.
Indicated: value=1.5 unit=mA
